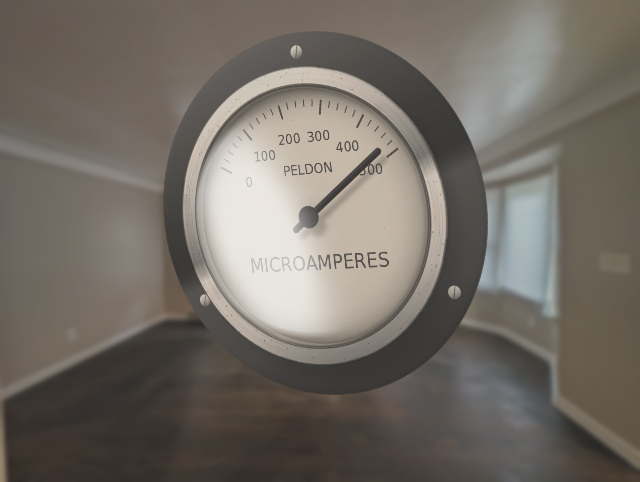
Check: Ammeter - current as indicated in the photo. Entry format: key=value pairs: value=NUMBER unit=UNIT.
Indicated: value=480 unit=µA
